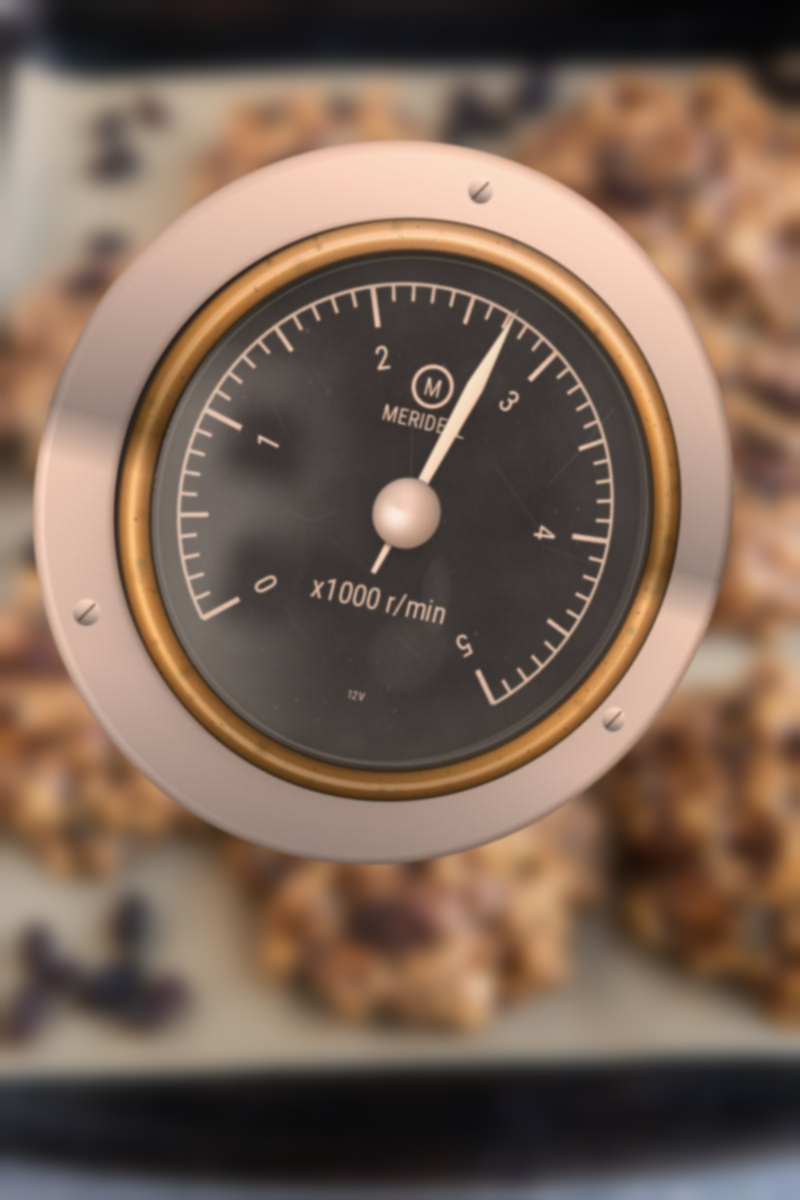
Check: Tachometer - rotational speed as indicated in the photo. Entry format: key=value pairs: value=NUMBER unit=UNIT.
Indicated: value=2700 unit=rpm
